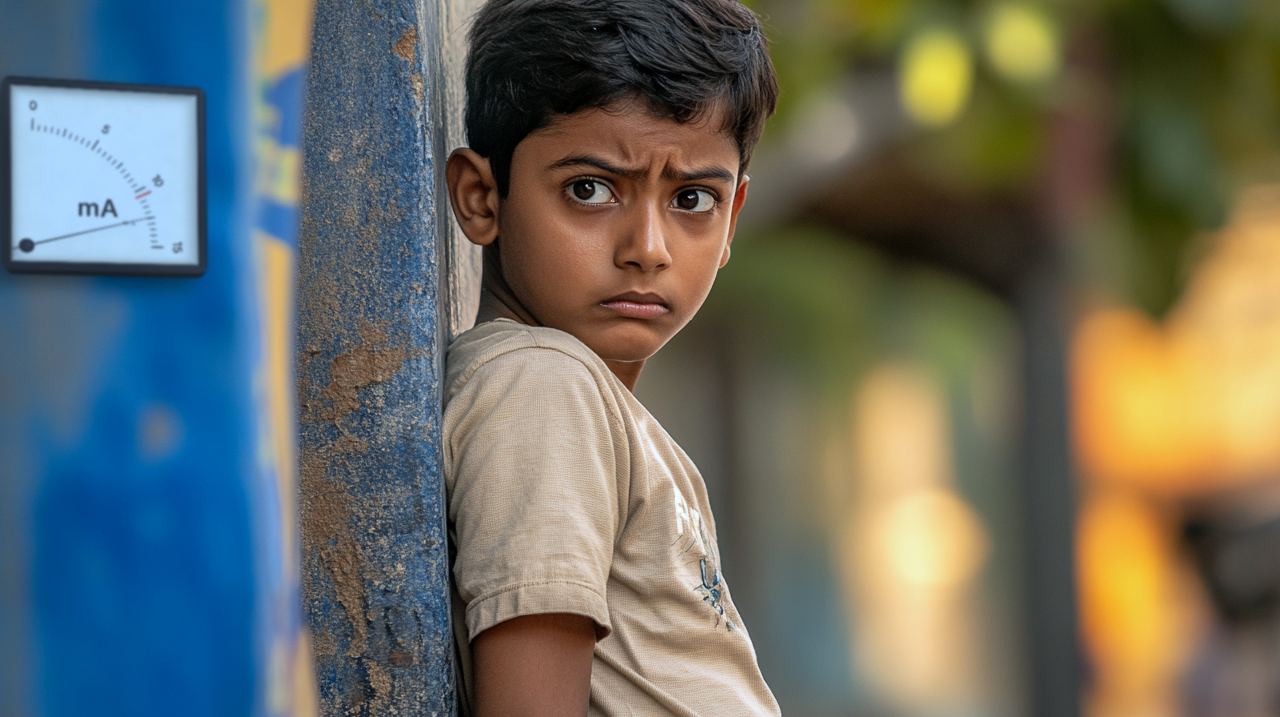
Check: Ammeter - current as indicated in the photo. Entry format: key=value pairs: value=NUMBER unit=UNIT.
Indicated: value=12.5 unit=mA
